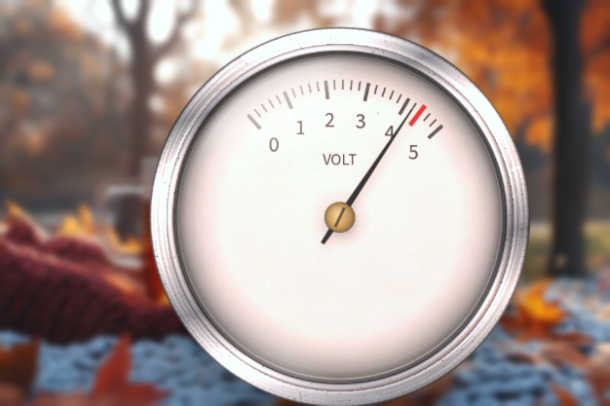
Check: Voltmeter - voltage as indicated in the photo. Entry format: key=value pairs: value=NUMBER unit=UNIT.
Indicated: value=4.2 unit=V
